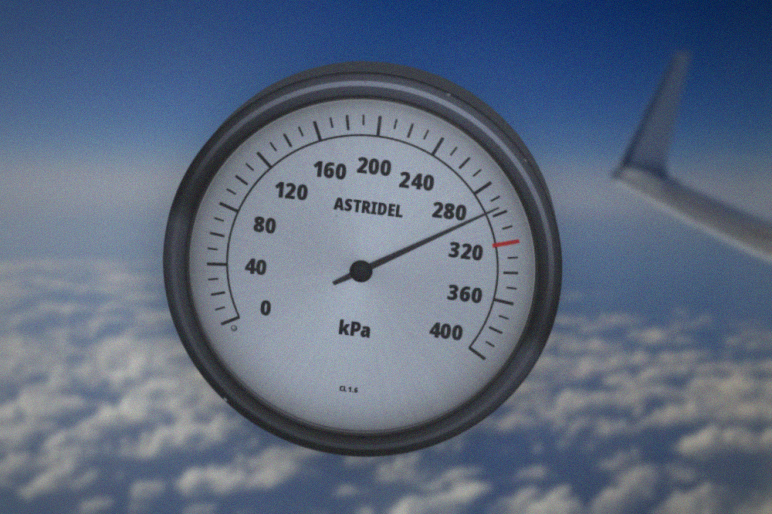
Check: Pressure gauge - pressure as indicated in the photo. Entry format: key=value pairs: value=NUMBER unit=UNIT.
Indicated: value=295 unit=kPa
